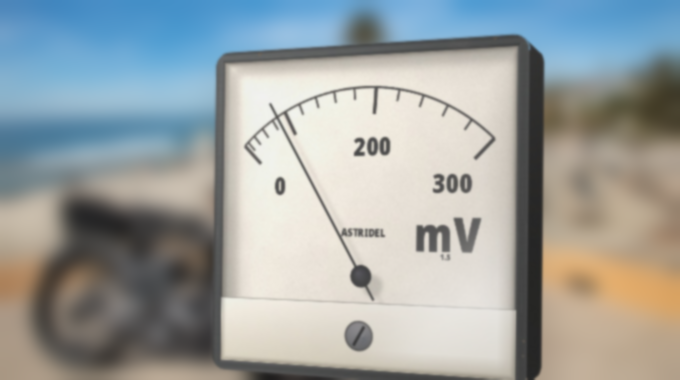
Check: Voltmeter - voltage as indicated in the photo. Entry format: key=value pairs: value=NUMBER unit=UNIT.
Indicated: value=90 unit=mV
